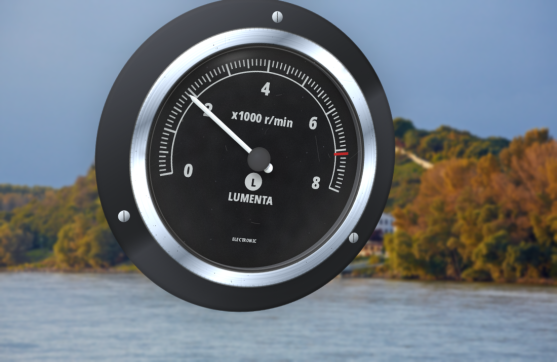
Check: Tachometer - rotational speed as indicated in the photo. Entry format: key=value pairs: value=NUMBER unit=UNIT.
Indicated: value=1900 unit=rpm
